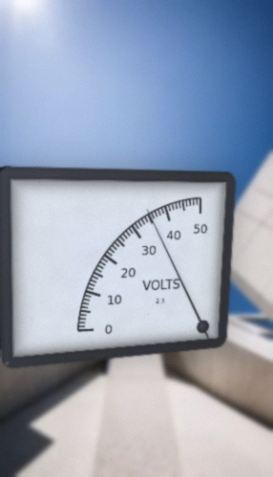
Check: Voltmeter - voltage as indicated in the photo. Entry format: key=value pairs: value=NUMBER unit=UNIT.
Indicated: value=35 unit=V
